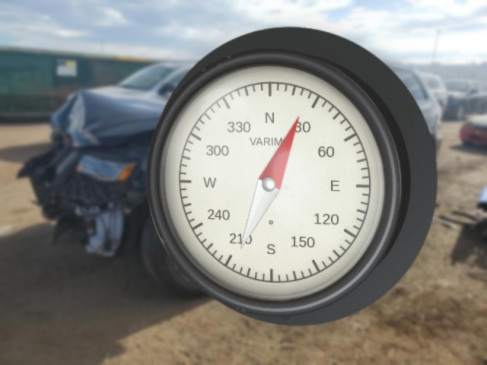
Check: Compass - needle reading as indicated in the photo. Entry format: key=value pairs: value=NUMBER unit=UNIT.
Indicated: value=25 unit=°
